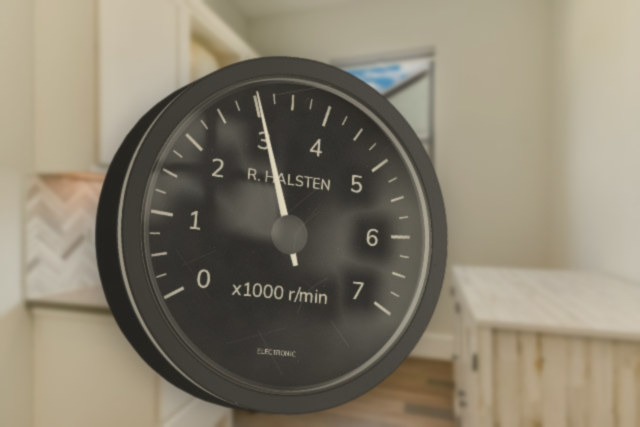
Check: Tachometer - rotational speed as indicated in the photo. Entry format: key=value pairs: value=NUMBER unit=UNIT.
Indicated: value=3000 unit=rpm
